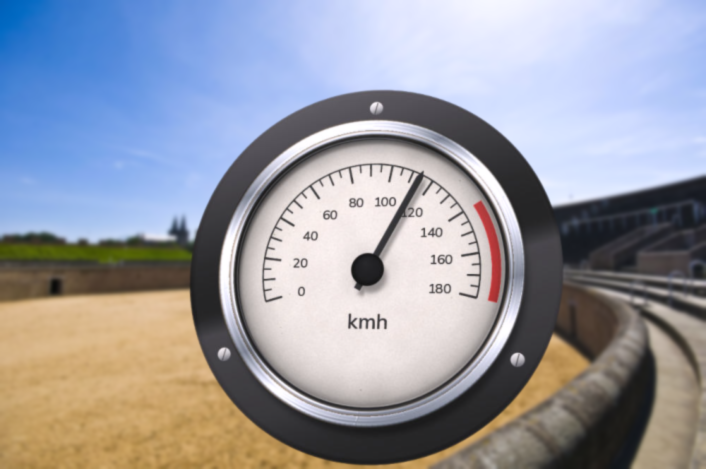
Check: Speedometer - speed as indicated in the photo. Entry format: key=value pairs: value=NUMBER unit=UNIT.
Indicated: value=115 unit=km/h
